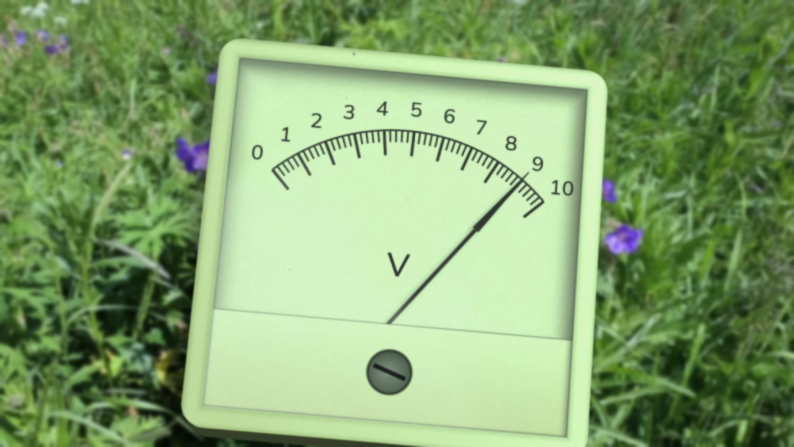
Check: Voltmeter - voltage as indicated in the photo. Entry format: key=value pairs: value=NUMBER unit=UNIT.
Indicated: value=9 unit=V
